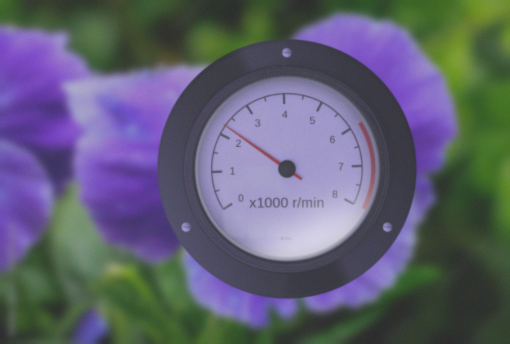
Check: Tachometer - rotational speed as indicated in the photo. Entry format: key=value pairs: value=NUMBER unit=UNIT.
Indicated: value=2250 unit=rpm
